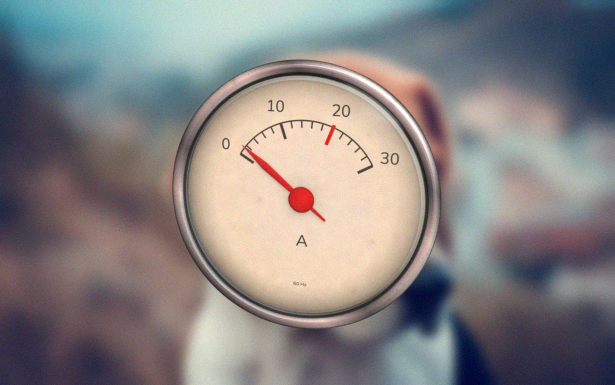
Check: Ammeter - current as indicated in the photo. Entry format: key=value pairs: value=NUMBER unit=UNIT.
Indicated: value=2 unit=A
